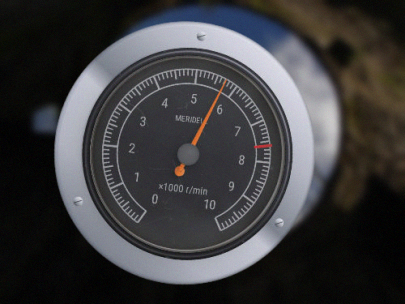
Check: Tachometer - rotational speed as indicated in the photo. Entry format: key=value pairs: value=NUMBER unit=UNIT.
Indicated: value=5700 unit=rpm
